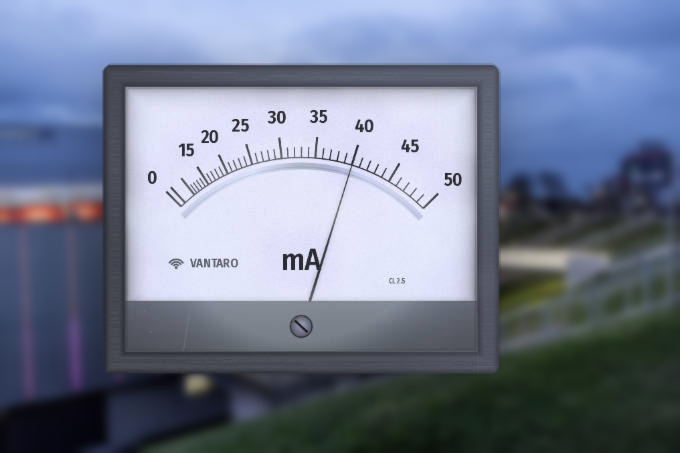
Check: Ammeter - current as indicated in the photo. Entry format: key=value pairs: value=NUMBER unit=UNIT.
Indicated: value=40 unit=mA
